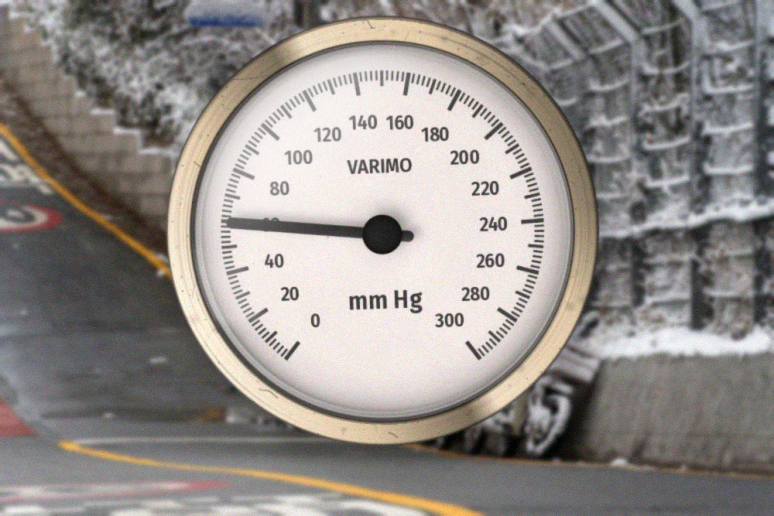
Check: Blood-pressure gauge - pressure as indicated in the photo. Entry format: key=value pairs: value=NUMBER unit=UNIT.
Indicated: value=60 unit=mmHg
